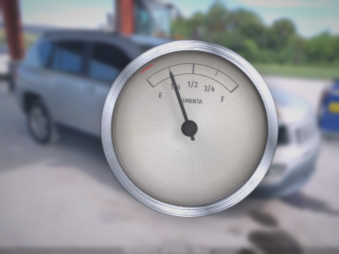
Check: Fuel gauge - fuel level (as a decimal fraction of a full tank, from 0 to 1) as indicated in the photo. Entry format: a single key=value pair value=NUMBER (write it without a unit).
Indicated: value=0.25
